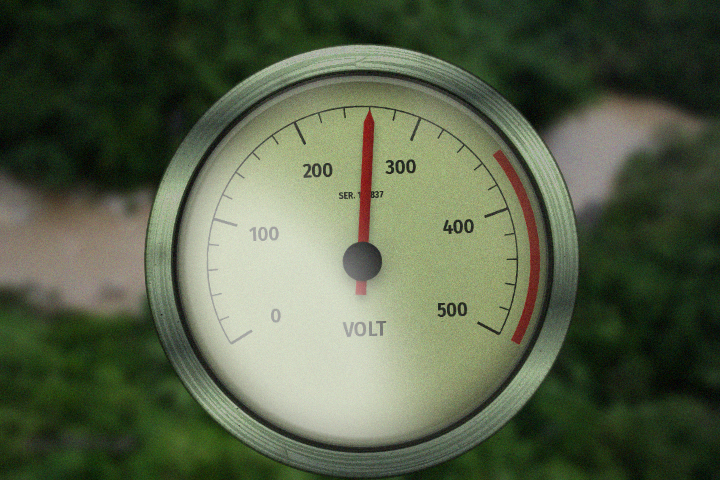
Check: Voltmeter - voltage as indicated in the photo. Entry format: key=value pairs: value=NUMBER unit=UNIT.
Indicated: value=260 unit=V
